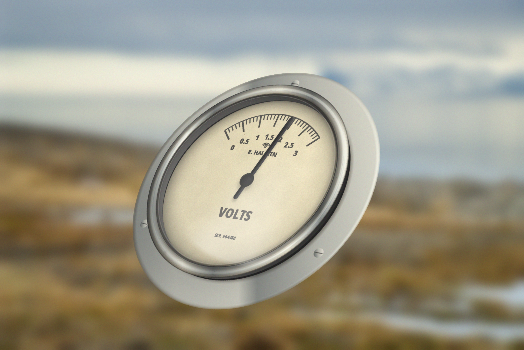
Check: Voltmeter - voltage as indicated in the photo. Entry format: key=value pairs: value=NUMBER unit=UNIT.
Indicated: value=2 unit=V
